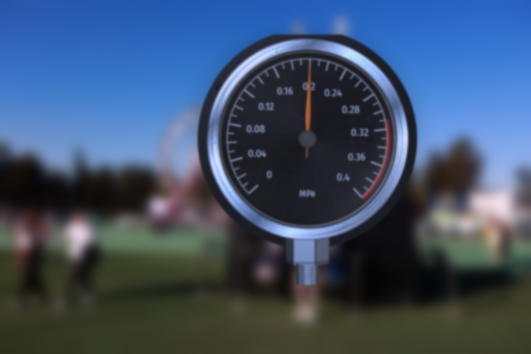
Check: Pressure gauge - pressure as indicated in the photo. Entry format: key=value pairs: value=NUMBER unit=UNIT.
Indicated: value=0.2 unit=MPa
